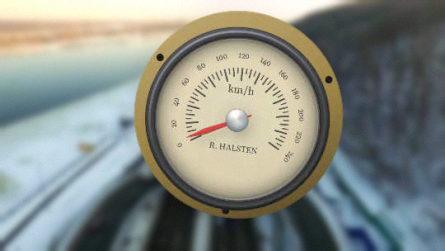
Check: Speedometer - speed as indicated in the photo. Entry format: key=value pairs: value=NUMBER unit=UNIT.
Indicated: value=5 unit=km/h
